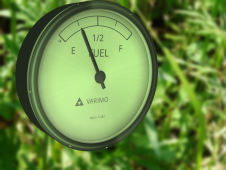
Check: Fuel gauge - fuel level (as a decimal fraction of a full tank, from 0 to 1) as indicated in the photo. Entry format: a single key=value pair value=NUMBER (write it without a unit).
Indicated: value=0.25
